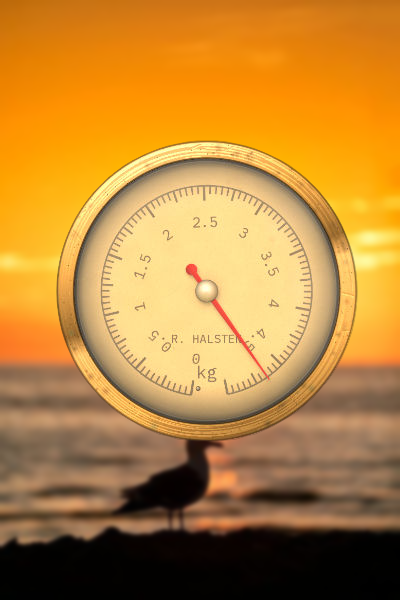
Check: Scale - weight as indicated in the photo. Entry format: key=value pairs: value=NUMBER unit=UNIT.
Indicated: value=4.65 unit=kg
